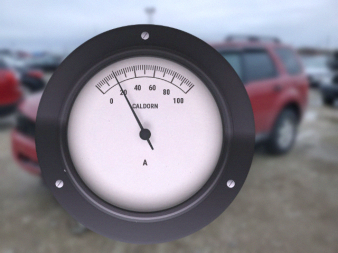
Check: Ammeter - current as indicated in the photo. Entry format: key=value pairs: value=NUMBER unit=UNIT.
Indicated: value=20 unit=A
